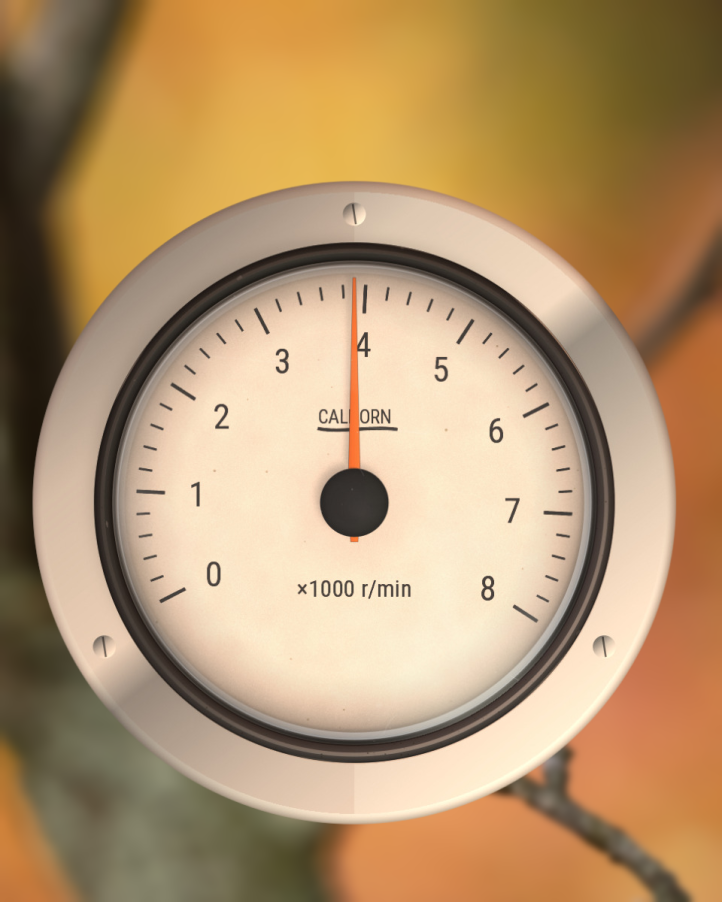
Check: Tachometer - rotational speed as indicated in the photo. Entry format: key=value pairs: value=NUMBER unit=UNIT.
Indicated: value=3900 unit=rpm
